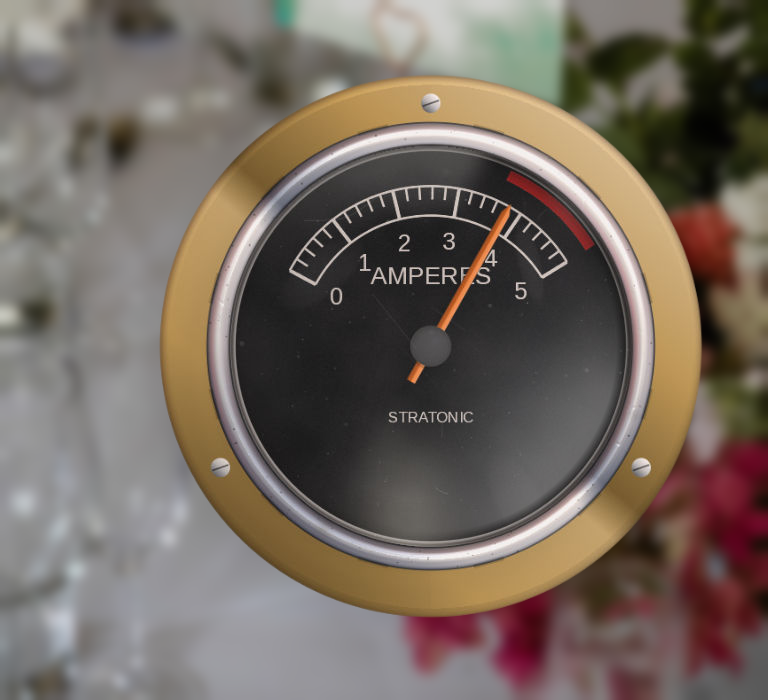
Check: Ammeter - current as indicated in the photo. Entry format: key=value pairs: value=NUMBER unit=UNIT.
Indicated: value=3.8 unit=A
